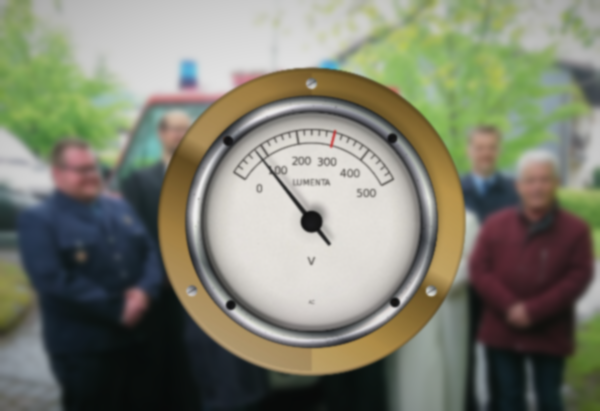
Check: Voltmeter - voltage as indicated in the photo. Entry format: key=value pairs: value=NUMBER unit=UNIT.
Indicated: value=80 unit=V
